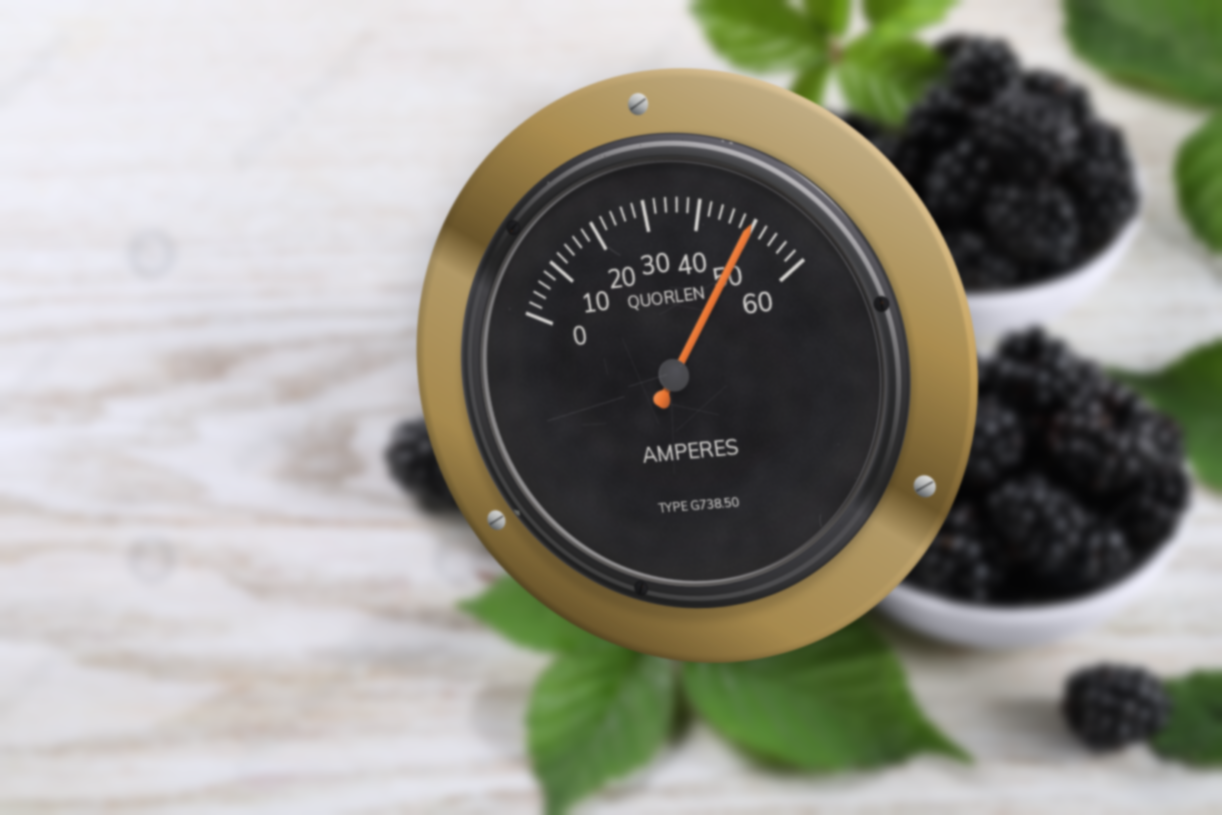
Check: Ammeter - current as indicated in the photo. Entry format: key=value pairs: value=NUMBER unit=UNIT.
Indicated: value=50 unit=A
